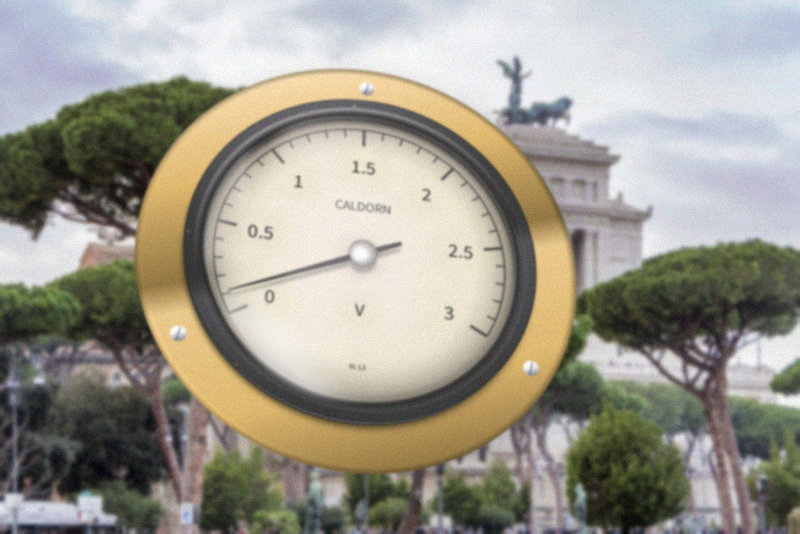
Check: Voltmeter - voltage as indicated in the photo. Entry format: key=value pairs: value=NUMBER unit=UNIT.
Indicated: value=0.1 unit=V
